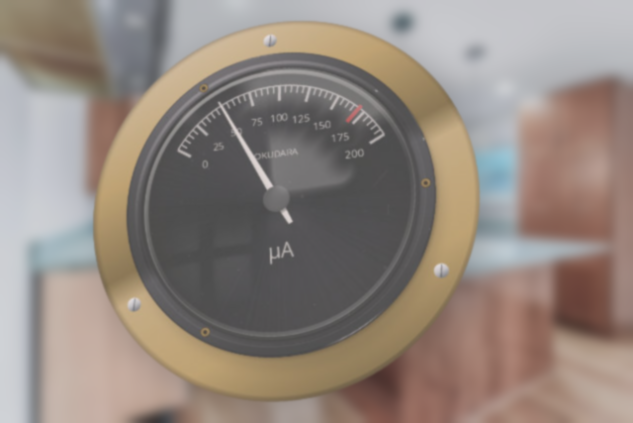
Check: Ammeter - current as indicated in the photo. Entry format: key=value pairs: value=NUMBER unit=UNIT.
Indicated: value=50 unit=µA
